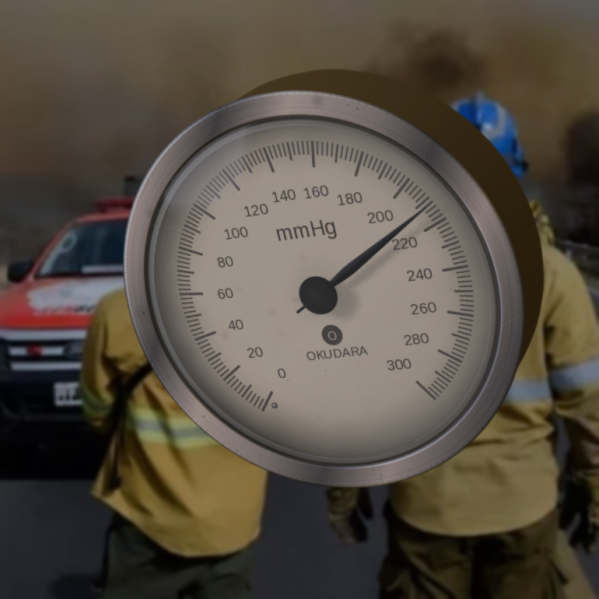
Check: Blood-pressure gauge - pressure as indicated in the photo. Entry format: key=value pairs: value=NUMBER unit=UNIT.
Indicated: value=212 unit=mmHg
